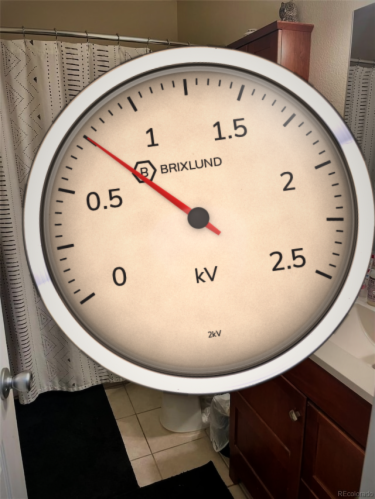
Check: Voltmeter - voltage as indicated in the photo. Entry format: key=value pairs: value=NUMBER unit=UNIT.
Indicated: value=0.75 unit=kV
